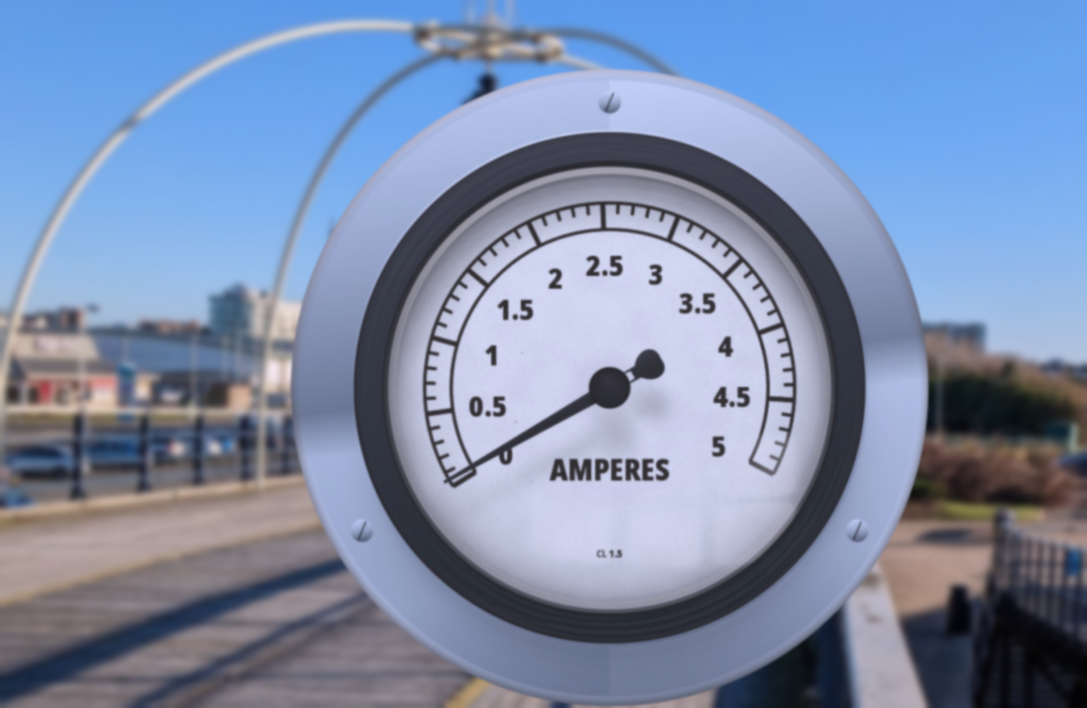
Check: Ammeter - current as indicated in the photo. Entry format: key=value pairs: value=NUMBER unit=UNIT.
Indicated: value=0.05 unit=A
